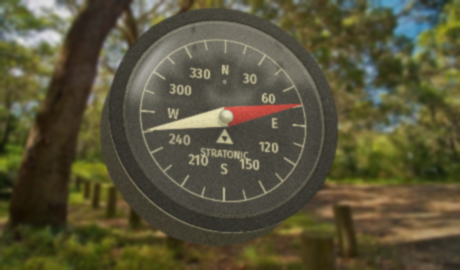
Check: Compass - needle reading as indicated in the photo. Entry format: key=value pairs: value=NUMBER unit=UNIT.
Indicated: value=75 unit=°
